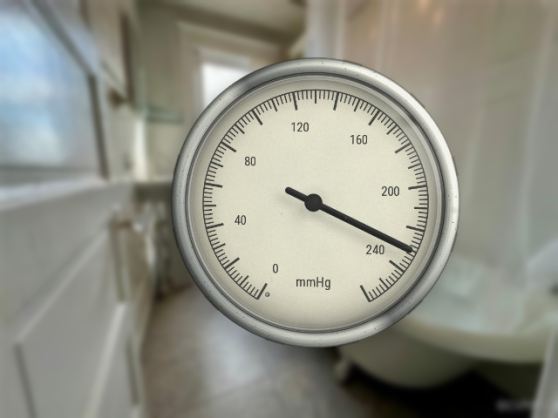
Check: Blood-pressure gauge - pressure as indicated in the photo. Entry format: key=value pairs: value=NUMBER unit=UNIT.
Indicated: value=230 unit=mmHg
